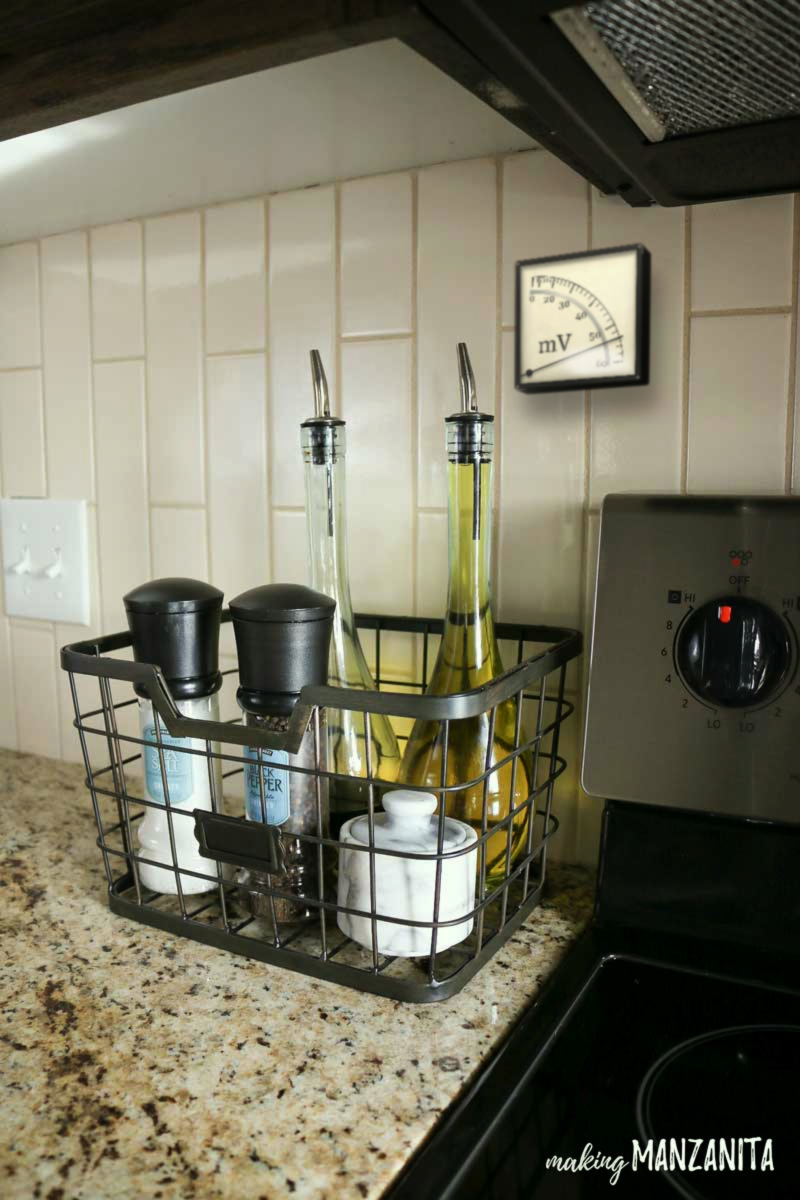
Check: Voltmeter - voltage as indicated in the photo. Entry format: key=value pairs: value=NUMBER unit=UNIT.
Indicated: value=54 unit=mV
